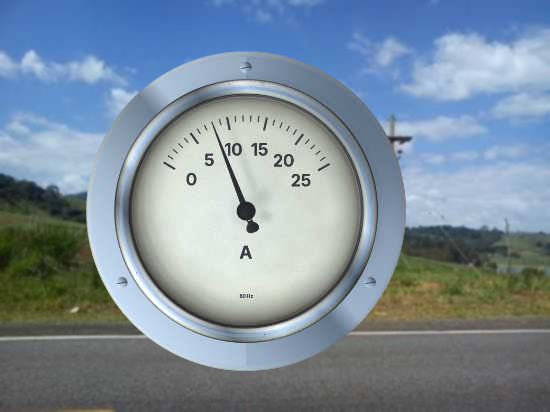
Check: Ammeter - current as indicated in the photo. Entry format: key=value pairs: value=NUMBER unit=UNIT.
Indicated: value=8 unit=A
